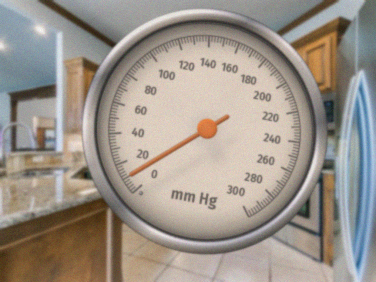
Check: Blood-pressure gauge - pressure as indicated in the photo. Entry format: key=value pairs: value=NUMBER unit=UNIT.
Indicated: value=10 unit=mmHg
